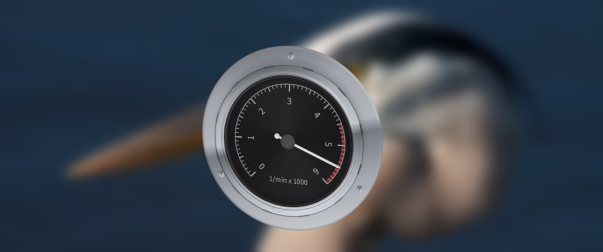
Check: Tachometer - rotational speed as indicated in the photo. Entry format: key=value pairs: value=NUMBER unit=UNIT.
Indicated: value=5500 unit=rpm
